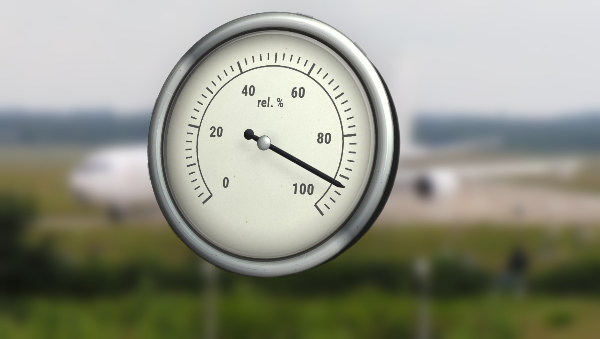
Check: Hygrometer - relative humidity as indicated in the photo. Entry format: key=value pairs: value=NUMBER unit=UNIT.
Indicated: value=92 unit=%
